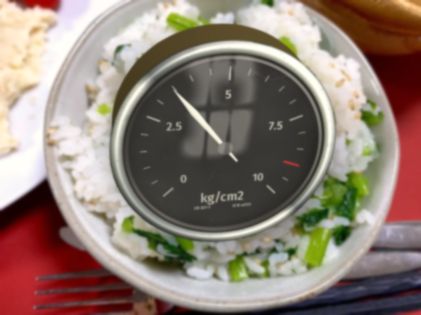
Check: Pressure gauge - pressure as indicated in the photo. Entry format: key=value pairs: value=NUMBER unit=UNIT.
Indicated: value=3.5 unit=kg/cm²
